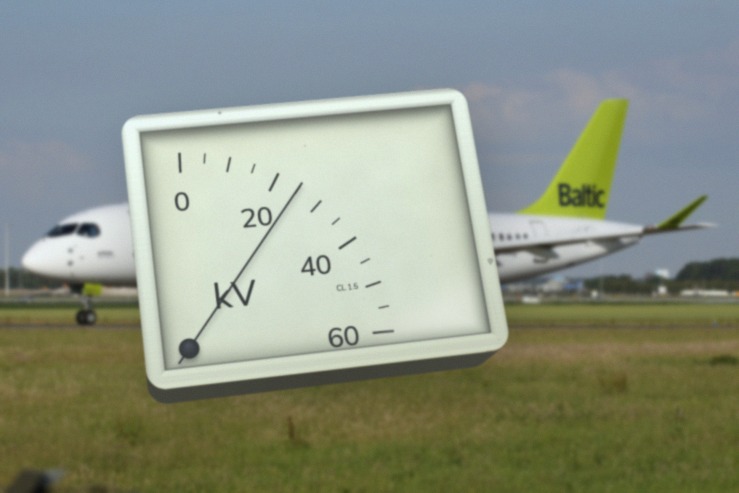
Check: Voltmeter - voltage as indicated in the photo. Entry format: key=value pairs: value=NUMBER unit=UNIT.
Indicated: value=25 unit=kV
